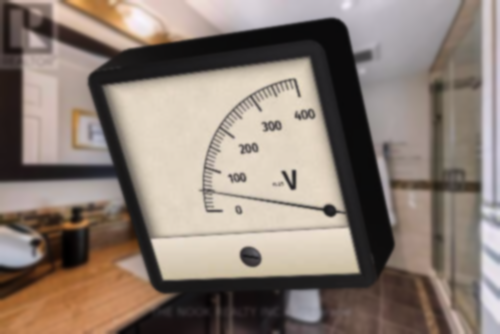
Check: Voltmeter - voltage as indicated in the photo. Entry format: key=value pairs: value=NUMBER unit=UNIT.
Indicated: value=50 unit=V
